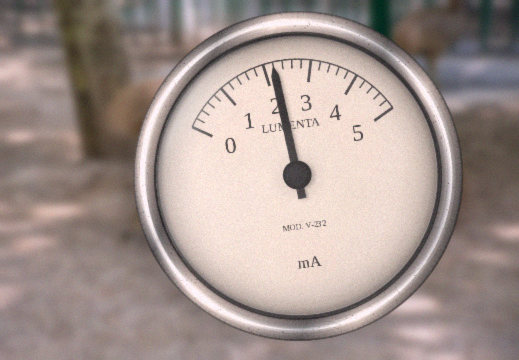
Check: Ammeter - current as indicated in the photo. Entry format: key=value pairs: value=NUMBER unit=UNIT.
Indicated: value=2.2 unit=mA
